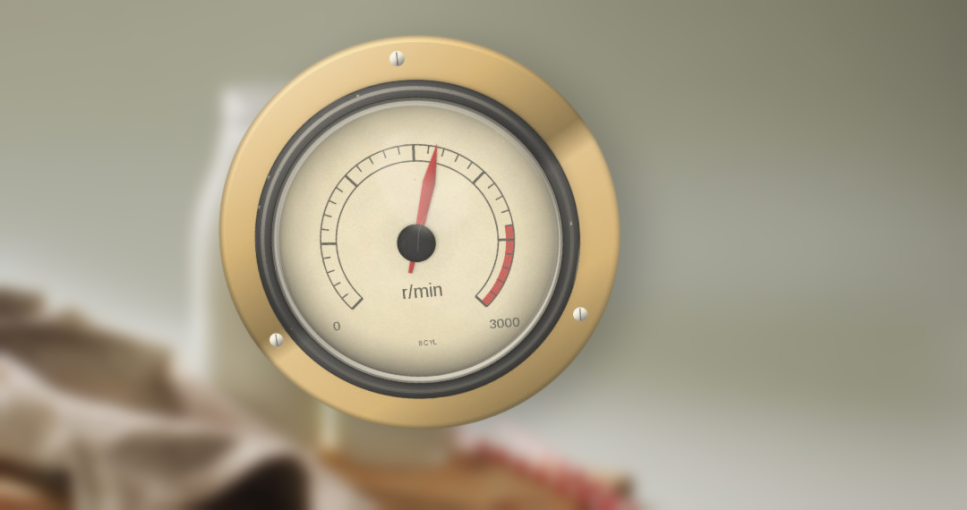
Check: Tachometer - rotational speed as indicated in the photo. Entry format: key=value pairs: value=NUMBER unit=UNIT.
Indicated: value=1650 unit=rpm
